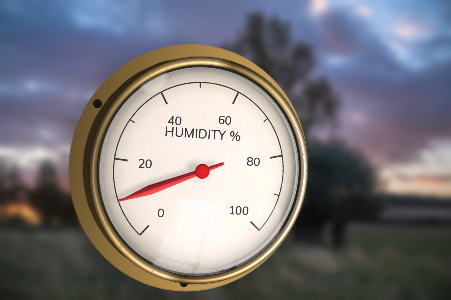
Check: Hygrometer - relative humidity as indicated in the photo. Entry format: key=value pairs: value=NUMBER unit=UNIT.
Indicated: value=10 unit=%
